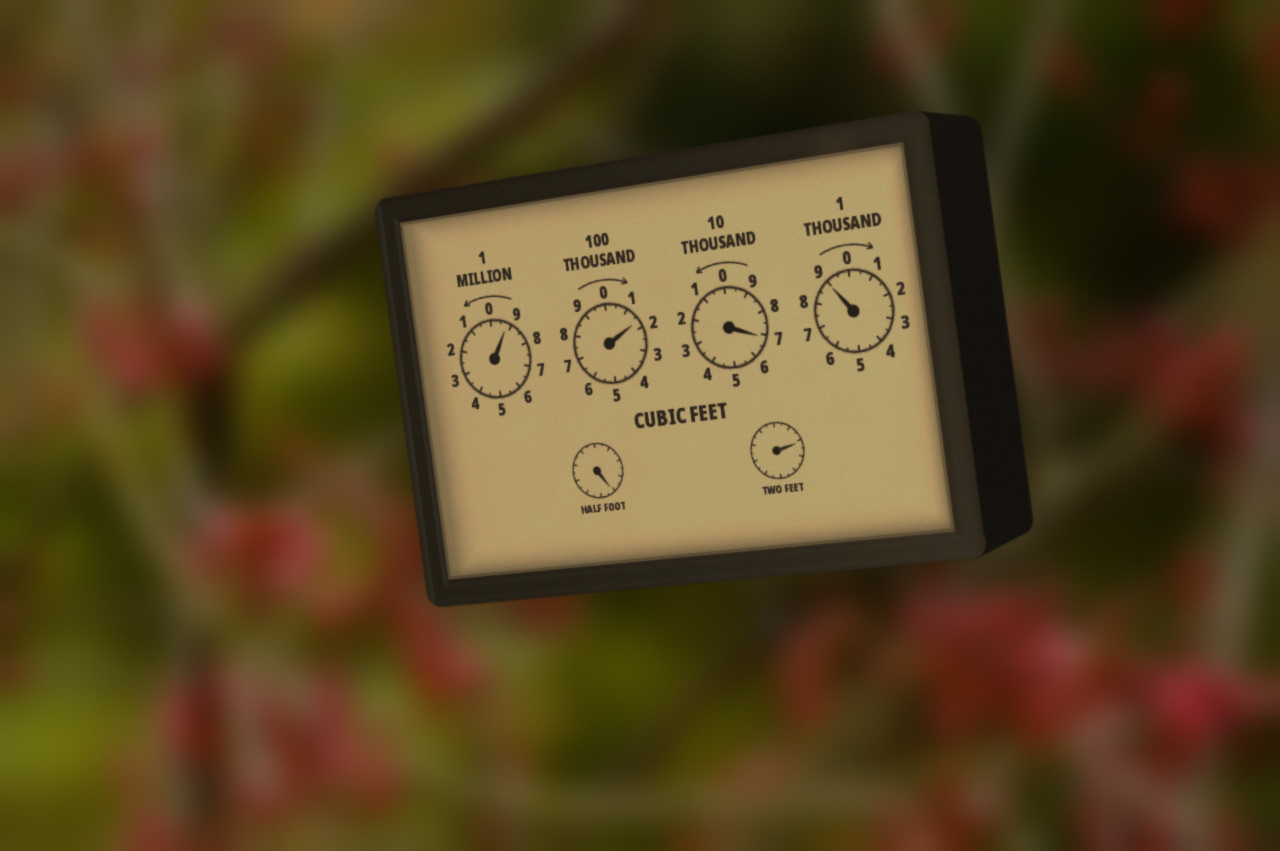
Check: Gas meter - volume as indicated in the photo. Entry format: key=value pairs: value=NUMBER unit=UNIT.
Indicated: value=916900 unit=ft³
